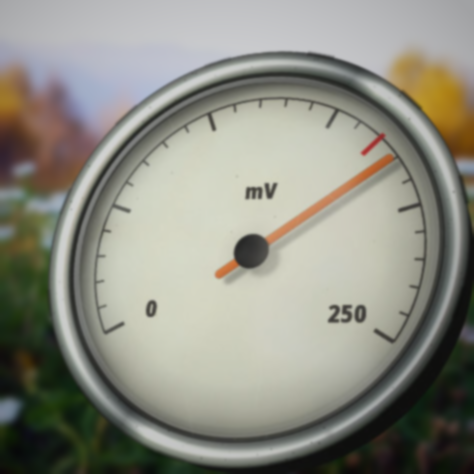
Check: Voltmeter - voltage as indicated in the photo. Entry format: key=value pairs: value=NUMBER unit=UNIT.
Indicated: value=180 unit=mV
